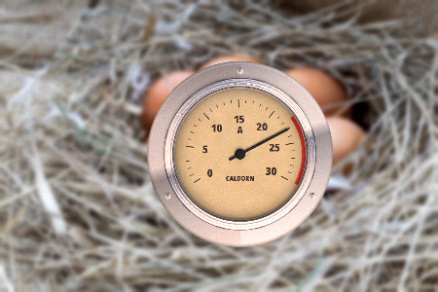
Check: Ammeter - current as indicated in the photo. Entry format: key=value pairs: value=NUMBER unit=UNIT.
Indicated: value=23 unit=A
